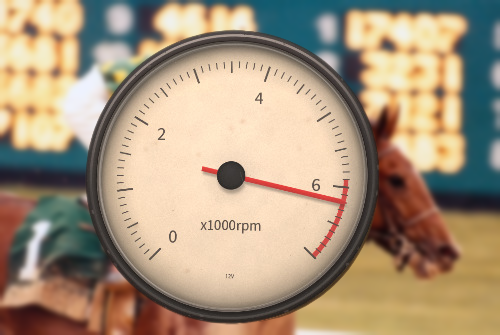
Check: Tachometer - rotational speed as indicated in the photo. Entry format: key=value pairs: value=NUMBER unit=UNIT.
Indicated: value=6200 unit=rpm
